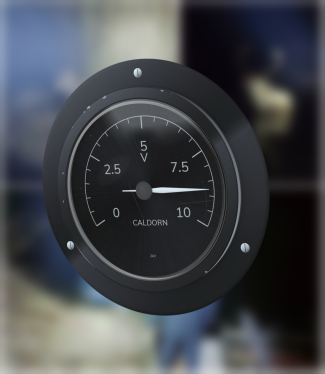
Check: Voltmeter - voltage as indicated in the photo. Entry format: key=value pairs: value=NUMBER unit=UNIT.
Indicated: value=8.75 unit=V
